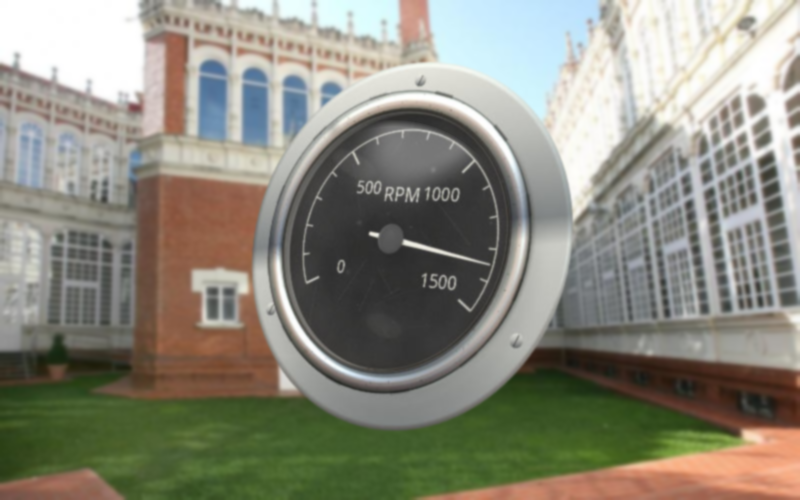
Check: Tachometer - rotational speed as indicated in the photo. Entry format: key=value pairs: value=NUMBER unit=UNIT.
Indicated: value=1350 unit=rpm
